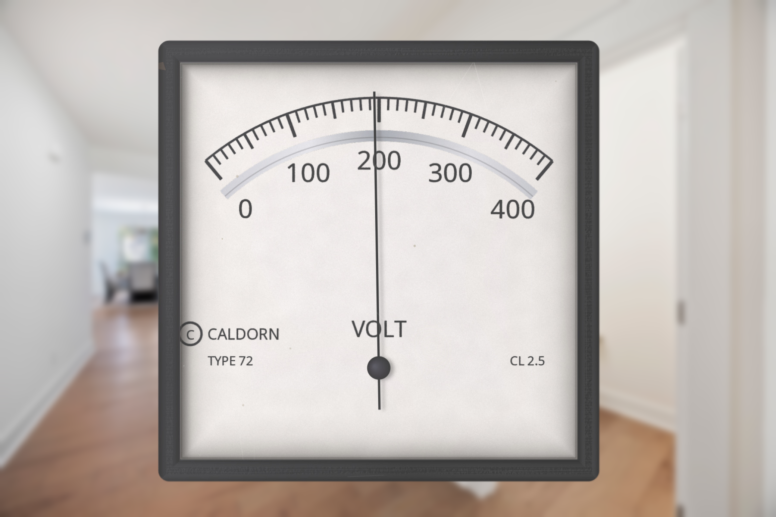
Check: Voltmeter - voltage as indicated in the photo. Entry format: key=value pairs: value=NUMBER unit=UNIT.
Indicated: value=195 unit=V
